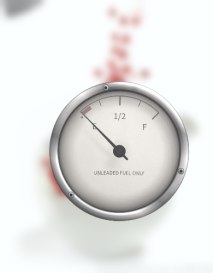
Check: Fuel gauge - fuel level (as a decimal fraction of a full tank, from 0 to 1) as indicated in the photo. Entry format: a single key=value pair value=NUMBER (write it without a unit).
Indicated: value=0
